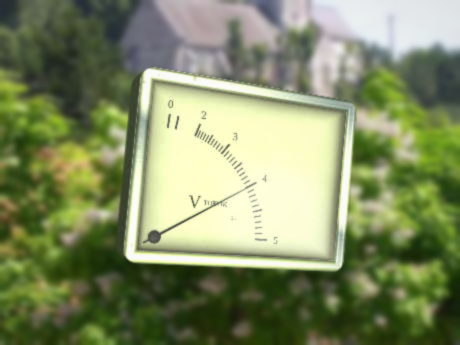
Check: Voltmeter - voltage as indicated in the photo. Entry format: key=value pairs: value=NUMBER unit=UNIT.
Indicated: value=4 unit=V
